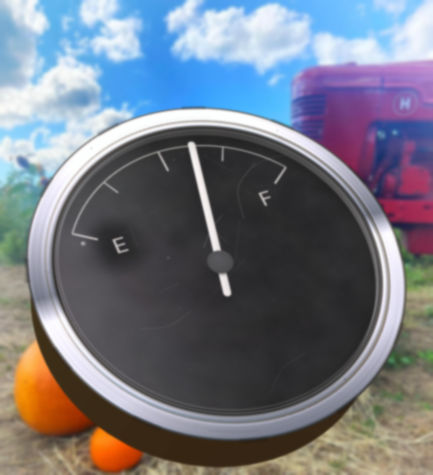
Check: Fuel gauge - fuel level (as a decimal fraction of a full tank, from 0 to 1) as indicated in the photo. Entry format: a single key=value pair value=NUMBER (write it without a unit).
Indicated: value=0.625
